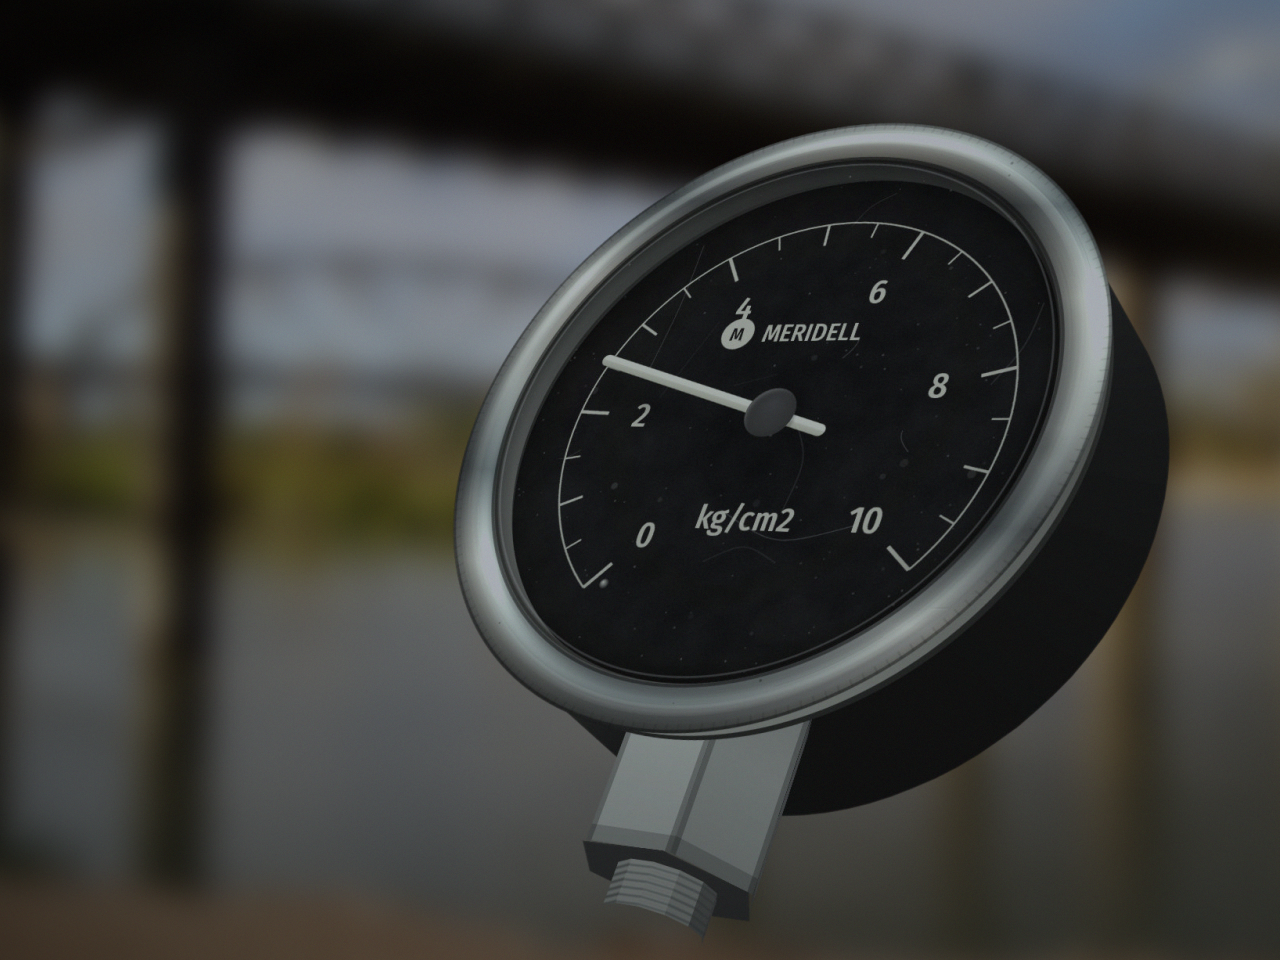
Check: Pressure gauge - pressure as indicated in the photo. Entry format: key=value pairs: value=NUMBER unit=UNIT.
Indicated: value=2.5 unit=kg/cm²
